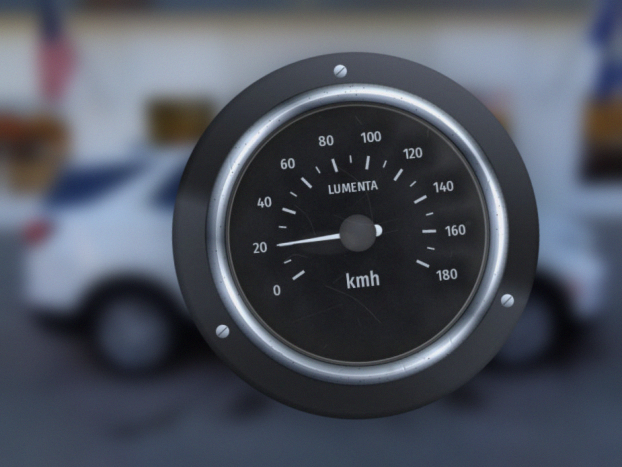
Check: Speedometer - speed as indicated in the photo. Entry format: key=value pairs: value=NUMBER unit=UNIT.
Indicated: value=20 unit=km/h
